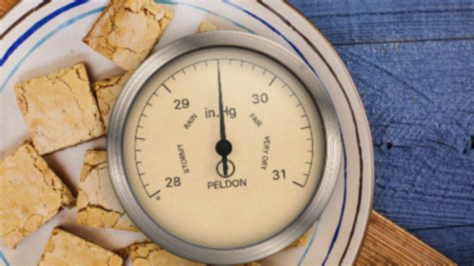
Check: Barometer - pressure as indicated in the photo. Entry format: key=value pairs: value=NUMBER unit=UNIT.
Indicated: value=29.5 unit=inHg
